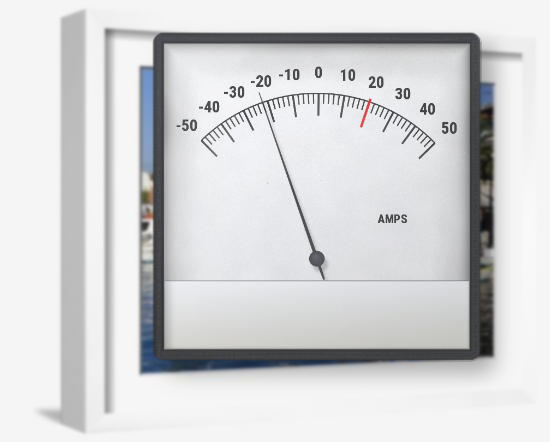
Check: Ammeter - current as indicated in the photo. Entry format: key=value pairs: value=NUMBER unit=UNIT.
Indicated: value=-22 unit=A
